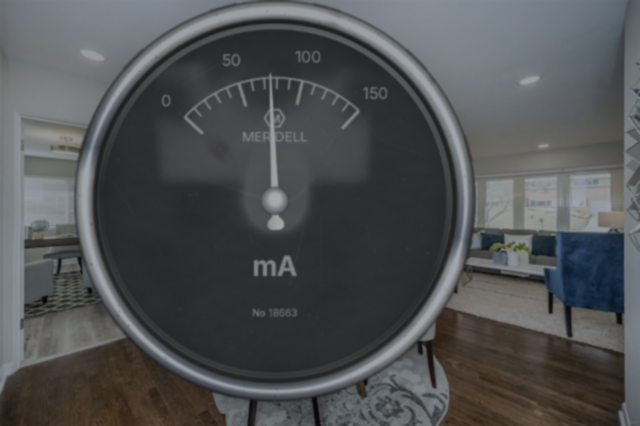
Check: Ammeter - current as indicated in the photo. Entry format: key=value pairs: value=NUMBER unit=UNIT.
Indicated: value=75 unit=mA
